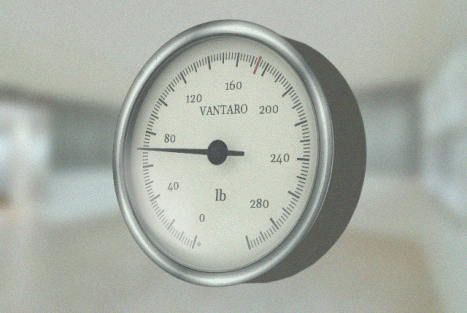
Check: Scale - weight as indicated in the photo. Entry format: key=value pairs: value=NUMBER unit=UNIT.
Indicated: value=70 unit=lb
